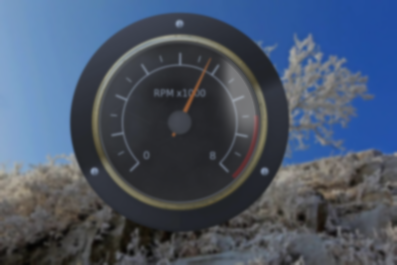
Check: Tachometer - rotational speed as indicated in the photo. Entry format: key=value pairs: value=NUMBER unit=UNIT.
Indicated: value=4750 unit=rpm
